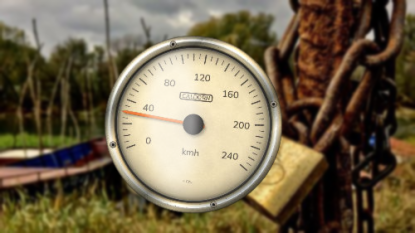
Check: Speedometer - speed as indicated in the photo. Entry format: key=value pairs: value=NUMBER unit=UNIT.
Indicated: value=30 unit=km/h
